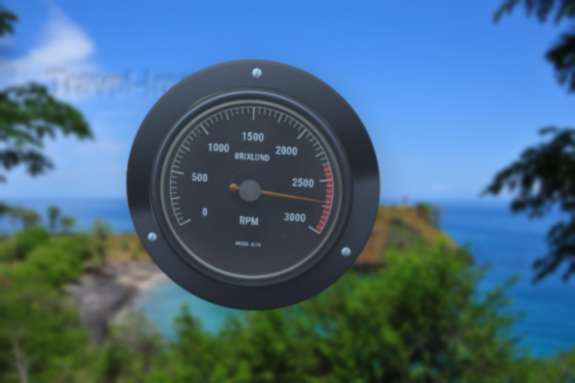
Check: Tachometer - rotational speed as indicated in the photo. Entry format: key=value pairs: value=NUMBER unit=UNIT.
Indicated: value=2700 unit=rpm
